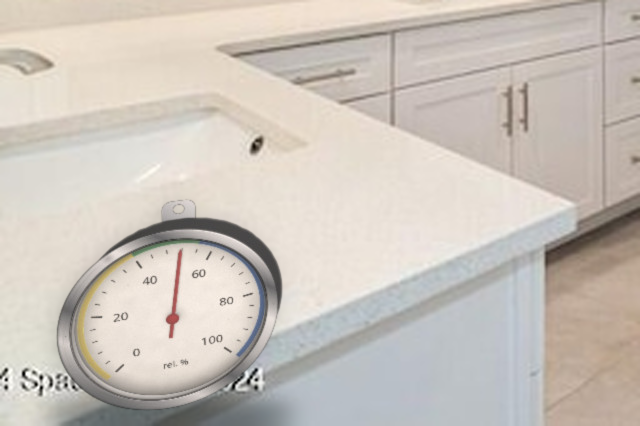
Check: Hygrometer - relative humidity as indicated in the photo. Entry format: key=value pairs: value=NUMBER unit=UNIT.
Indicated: value=52 unit=%
